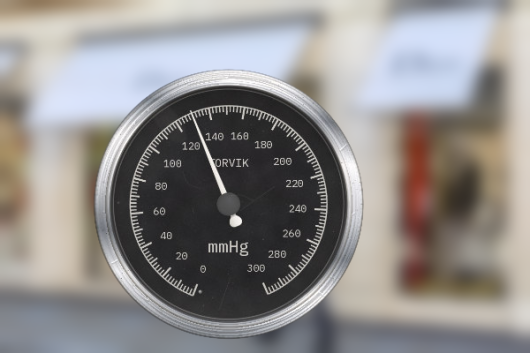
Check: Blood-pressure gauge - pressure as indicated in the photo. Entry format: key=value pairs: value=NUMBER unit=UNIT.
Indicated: value=130 unit=mmHg
